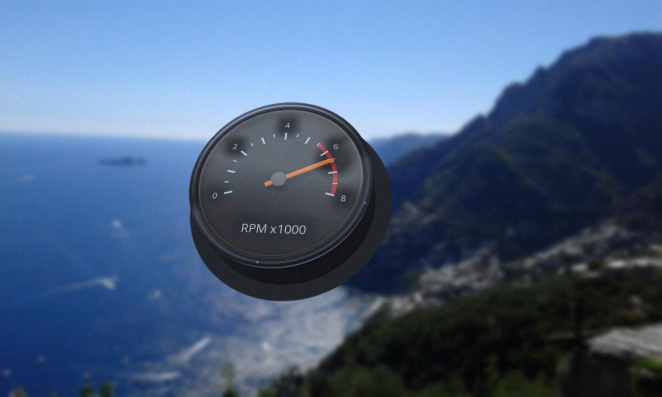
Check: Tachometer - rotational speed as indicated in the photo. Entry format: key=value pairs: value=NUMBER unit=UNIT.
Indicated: value=6500 unit=rpm
